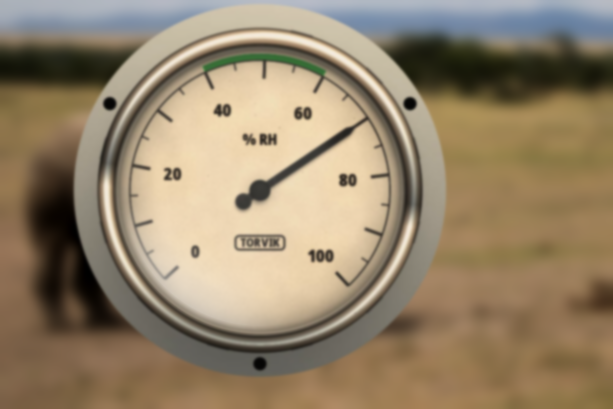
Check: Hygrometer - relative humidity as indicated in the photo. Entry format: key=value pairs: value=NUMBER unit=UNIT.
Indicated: value=70 unit=%
